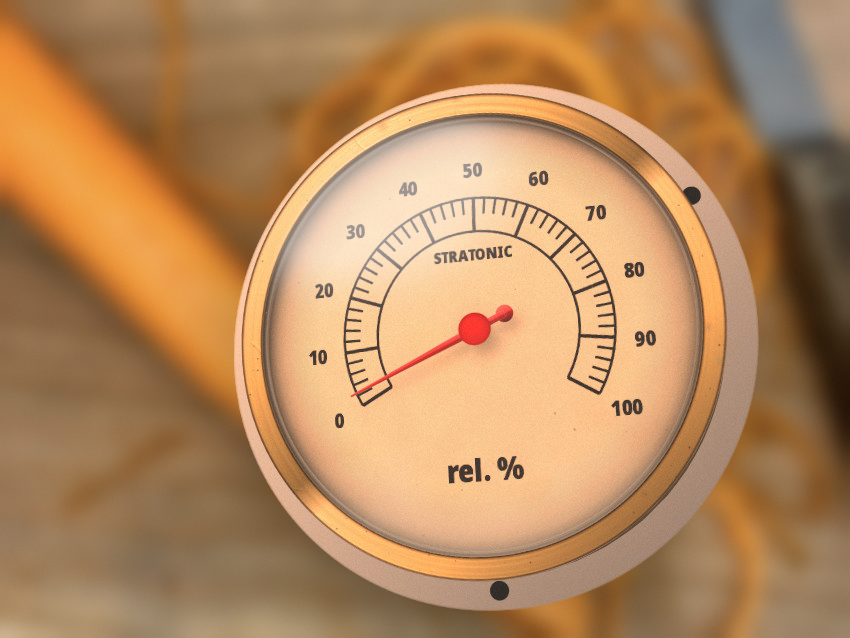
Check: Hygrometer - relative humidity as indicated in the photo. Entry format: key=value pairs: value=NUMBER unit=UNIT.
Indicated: value=2 unit=%
